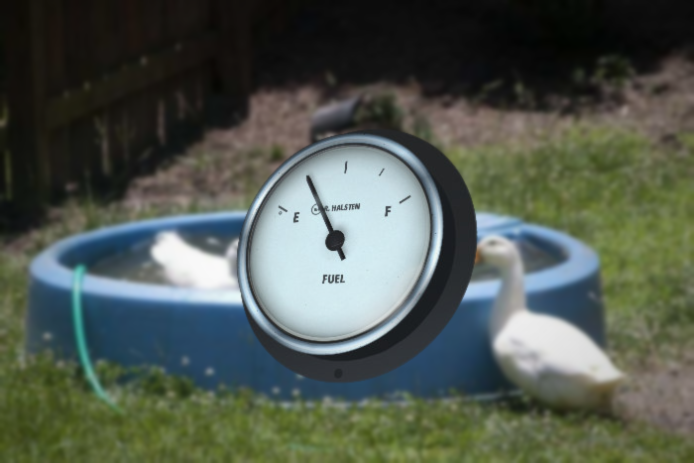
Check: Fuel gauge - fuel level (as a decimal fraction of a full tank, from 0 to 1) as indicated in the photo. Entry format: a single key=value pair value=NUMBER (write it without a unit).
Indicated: value=0.25
